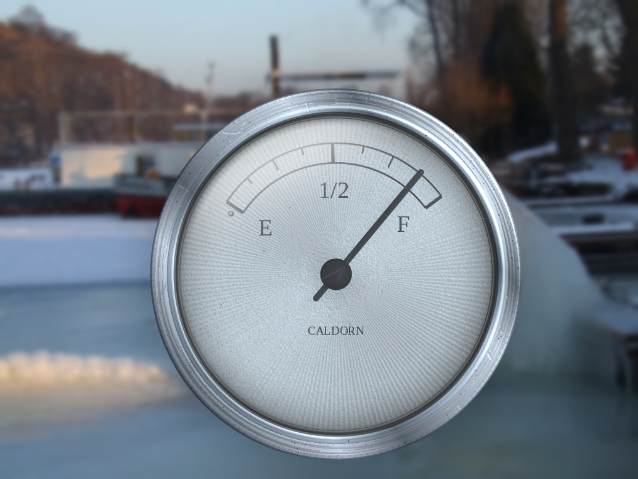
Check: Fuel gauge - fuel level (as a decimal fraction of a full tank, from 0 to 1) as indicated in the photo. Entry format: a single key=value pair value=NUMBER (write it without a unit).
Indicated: value=0.875
